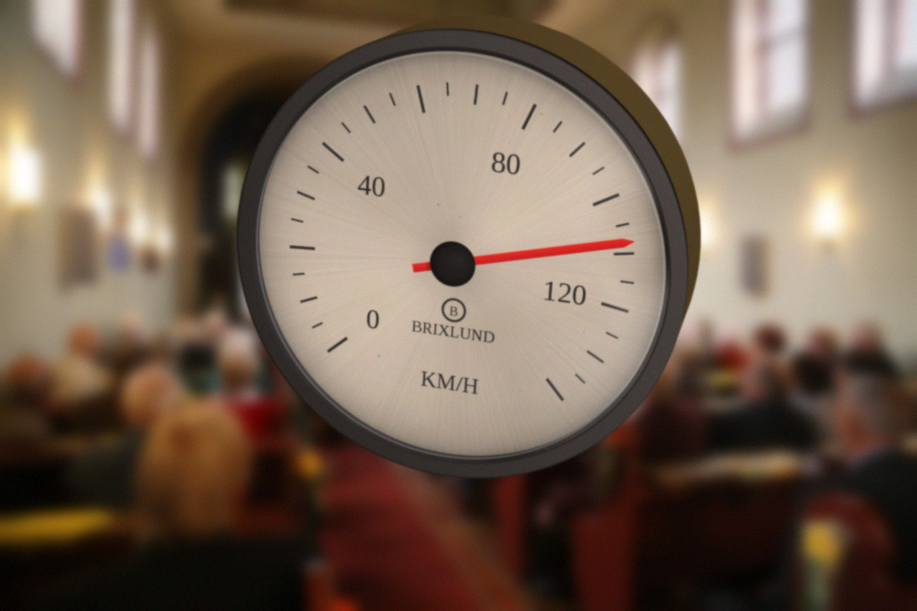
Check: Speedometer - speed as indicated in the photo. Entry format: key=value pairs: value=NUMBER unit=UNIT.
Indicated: value=107.5 unit=km/h
